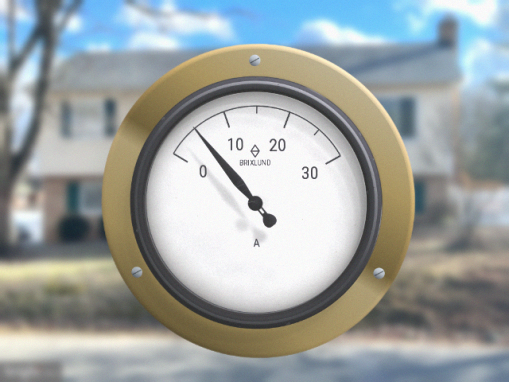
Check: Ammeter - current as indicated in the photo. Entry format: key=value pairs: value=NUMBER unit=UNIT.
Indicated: value=5 unit=A
